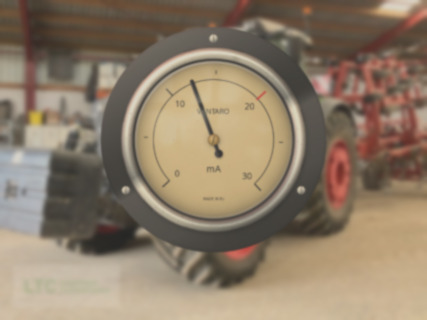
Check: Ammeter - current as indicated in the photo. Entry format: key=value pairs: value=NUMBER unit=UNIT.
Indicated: value=12.5 unit=mA
